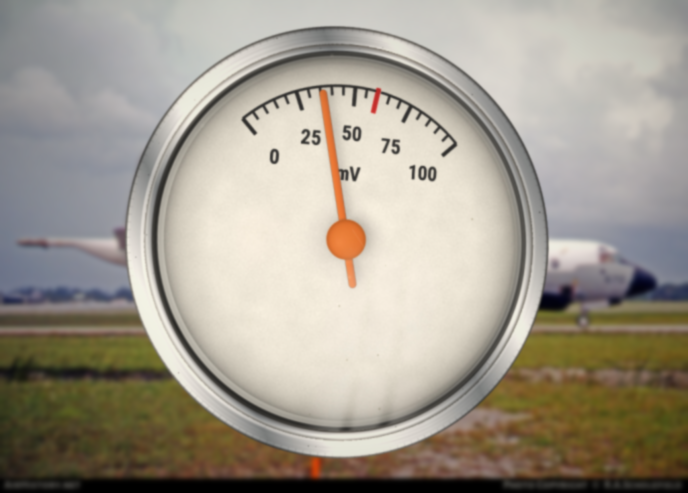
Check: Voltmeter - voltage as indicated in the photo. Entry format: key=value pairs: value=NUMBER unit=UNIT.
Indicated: value=35 unit=mV
